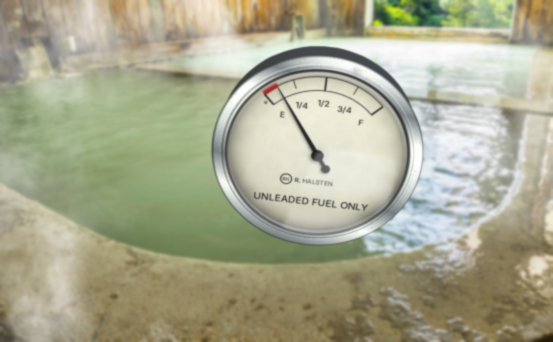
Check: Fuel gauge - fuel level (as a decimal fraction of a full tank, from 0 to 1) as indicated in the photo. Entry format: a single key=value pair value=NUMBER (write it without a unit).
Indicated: value=0.125
